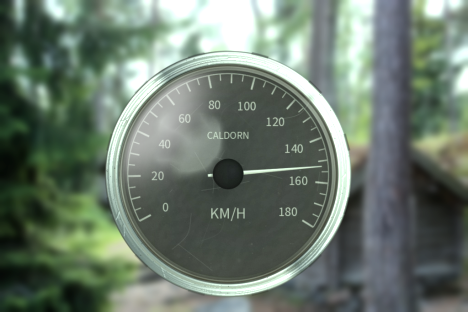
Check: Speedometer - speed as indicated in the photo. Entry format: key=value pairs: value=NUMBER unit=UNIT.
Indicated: value=152.5 unit=km/h
